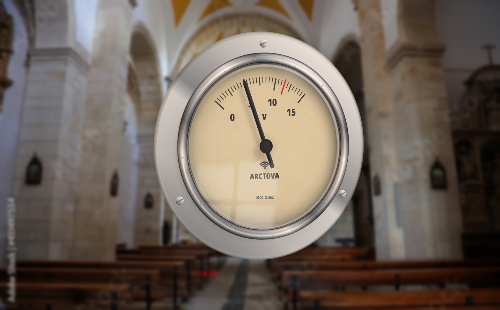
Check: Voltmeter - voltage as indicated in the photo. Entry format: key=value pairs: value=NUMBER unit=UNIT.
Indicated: value=5 unit=V
